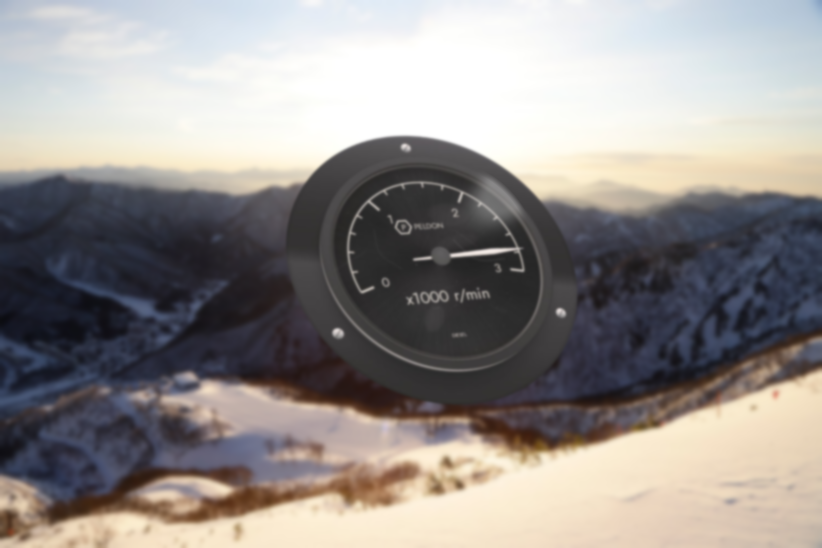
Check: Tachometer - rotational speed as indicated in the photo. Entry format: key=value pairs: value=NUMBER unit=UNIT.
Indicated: value=2800 unit=rpm
